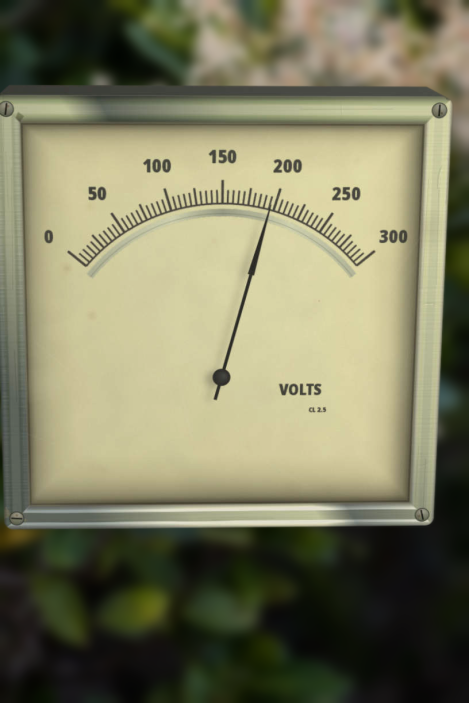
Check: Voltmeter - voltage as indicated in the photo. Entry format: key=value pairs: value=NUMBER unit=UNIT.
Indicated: value=195 unit=V
